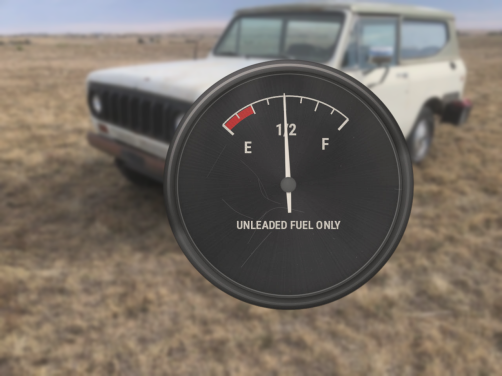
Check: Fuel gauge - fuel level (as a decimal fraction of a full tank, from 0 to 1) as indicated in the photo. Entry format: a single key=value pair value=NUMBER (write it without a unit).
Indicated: value=0.5
